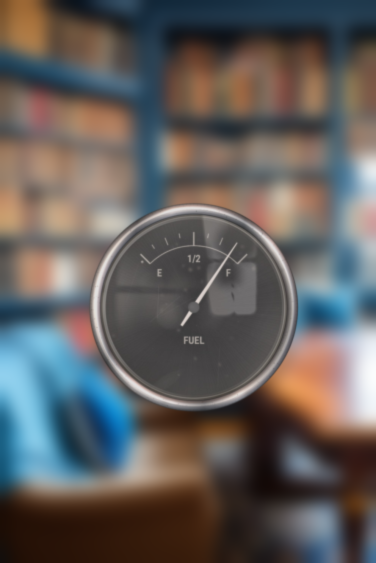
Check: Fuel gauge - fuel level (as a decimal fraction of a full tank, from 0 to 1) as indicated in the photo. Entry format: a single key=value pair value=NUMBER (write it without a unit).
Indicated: value=0.875
